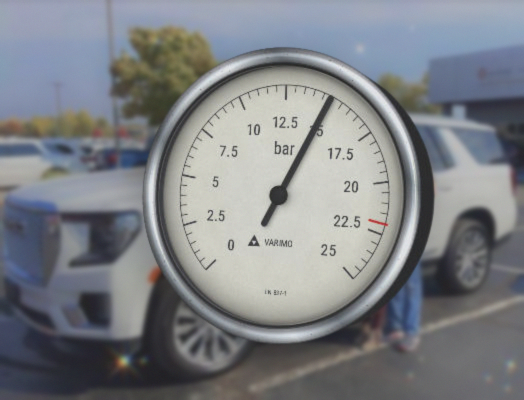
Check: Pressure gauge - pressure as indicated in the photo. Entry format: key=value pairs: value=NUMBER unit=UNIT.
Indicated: value=15 unit=bar
